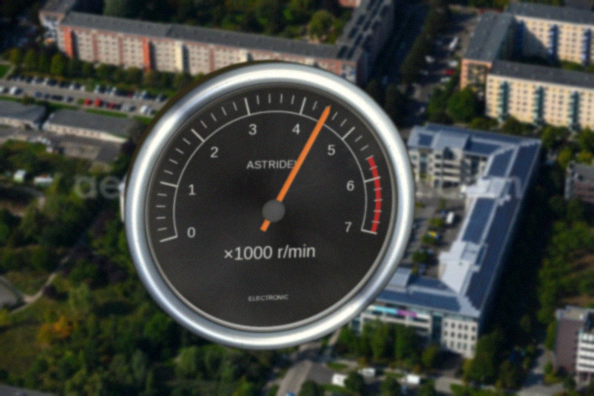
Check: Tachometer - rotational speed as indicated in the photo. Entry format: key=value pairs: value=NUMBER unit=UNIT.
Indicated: value=4400 unit=rpm
